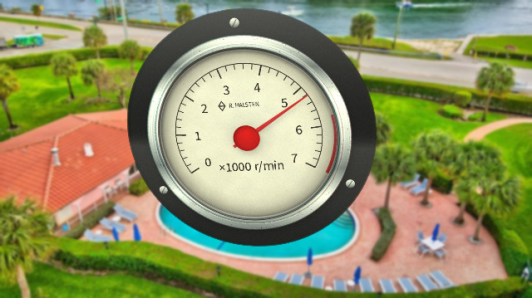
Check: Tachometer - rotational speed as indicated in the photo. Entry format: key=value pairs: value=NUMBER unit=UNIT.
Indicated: value=5200 unit=rpm
